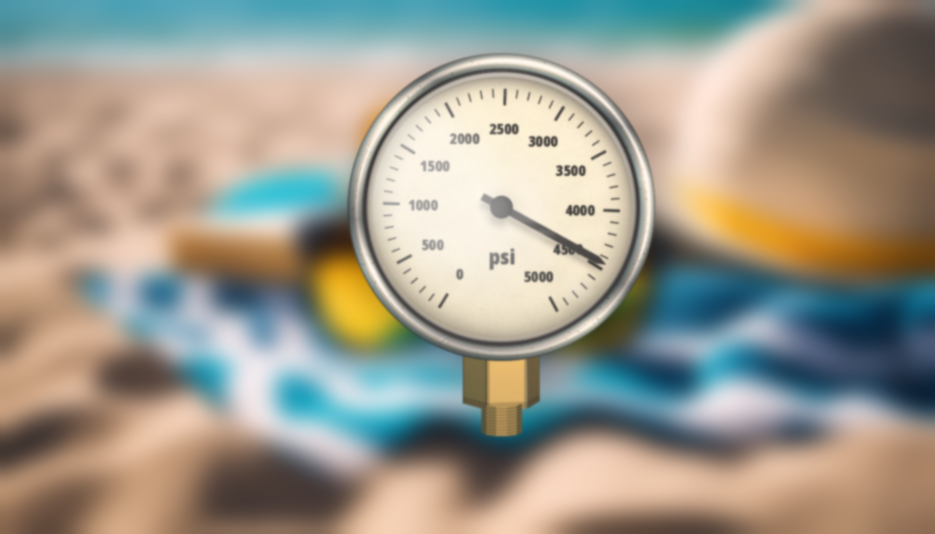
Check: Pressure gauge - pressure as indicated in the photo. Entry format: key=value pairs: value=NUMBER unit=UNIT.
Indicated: value=4450 unit=psi
